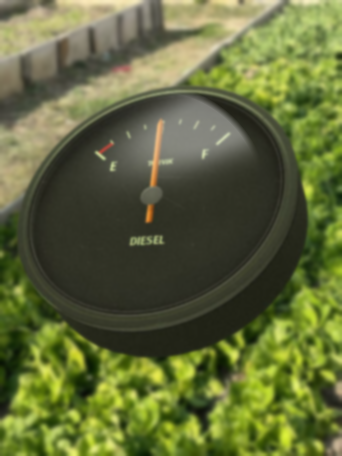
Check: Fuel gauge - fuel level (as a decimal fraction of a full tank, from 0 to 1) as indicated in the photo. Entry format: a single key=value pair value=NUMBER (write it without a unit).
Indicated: value=0.5
